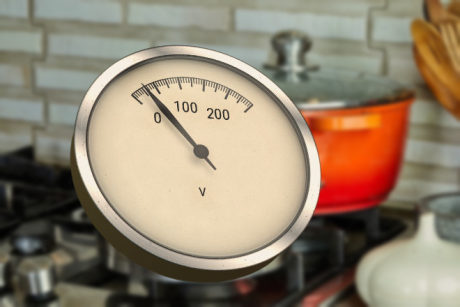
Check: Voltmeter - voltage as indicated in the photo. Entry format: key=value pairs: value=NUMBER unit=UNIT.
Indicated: value=25 unit=V
